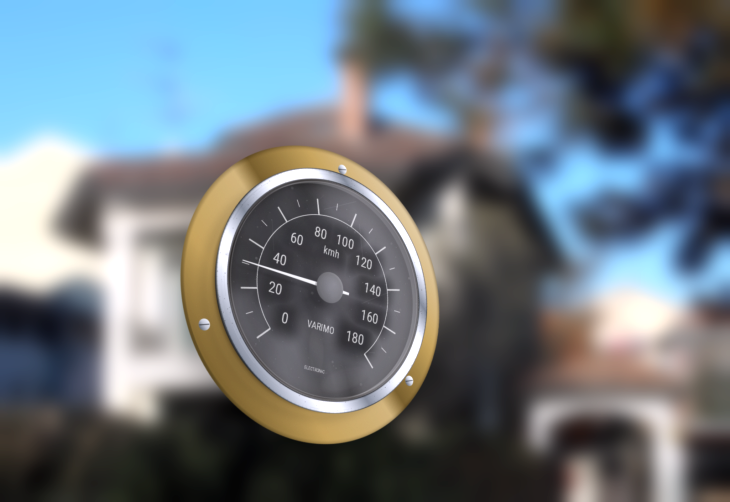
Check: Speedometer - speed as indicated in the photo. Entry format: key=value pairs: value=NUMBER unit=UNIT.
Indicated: value=30 unit=km/h
